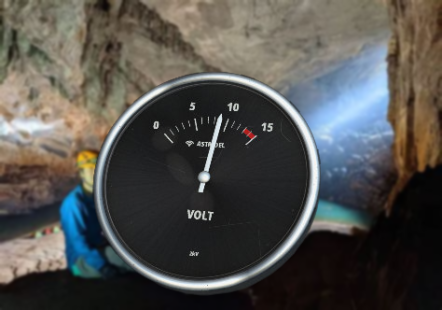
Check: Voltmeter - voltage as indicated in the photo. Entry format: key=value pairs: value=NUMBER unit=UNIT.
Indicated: value=9 unit=V
